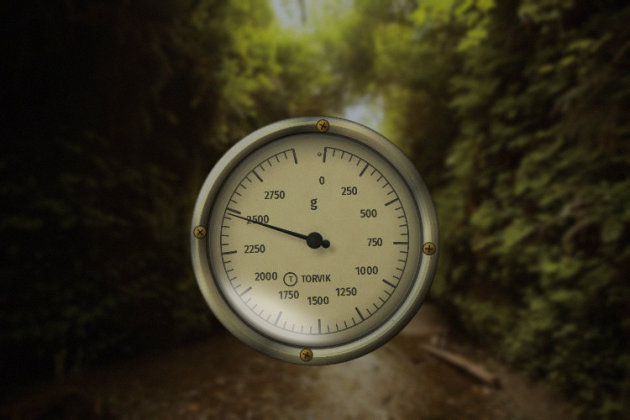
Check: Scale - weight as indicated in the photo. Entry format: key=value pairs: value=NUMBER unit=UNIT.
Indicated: value=2475 unit=g
